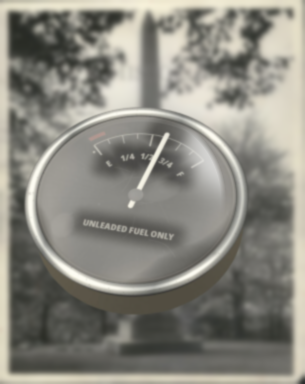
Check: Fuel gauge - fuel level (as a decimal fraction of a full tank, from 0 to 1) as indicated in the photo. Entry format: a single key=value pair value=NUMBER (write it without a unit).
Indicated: value=0.625
